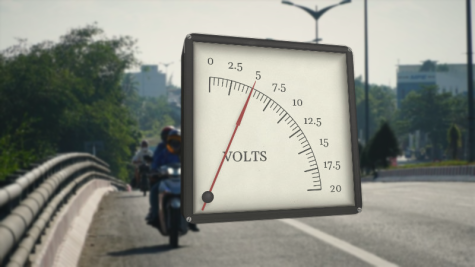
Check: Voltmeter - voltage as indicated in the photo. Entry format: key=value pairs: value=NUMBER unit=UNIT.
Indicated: value=5 unit=V
